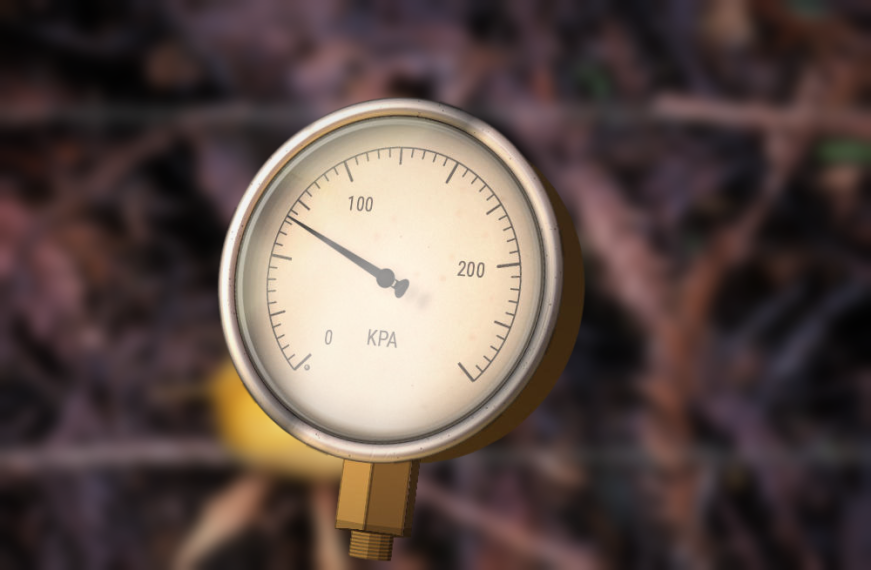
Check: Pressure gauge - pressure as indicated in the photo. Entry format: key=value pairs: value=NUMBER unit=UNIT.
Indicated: value=67.5 unit=kPa
